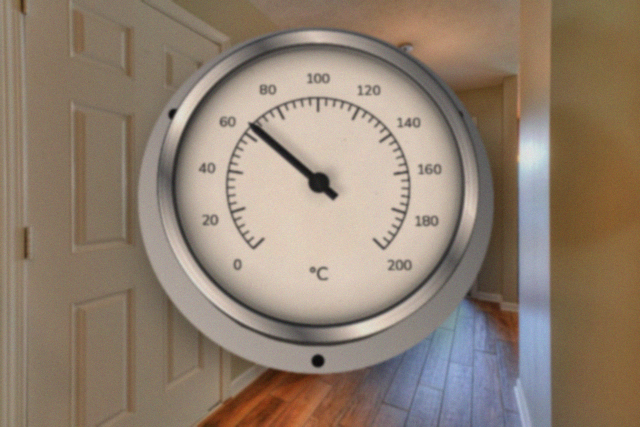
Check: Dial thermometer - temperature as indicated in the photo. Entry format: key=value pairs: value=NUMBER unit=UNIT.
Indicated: value=64 unit=°C
